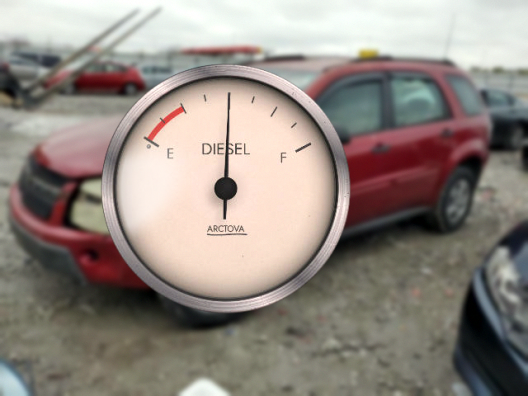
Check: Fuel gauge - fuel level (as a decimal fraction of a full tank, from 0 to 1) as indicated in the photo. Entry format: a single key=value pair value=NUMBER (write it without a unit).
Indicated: value=0.5
